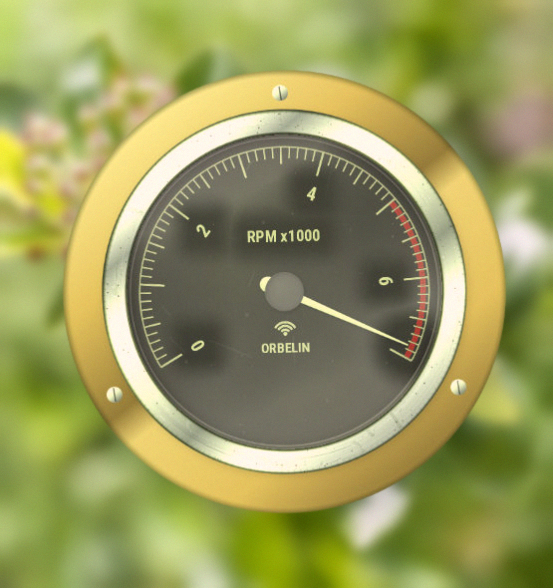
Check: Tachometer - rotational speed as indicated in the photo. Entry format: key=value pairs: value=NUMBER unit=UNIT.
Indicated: value=6850 unit=rpm
